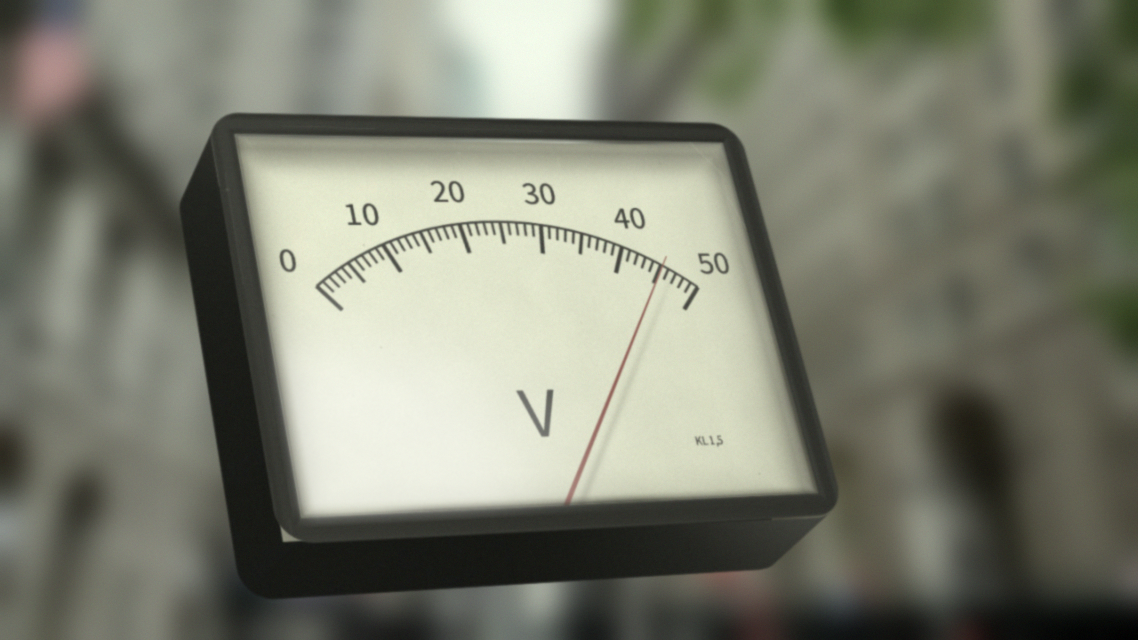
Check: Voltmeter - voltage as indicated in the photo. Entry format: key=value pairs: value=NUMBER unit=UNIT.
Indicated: value=45 unit=V
